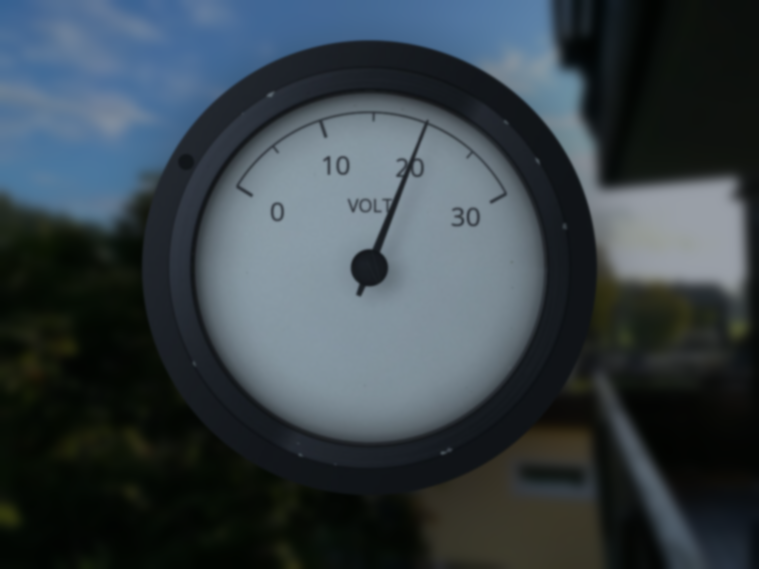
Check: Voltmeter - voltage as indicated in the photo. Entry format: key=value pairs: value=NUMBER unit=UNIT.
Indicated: value=20 unit=V
